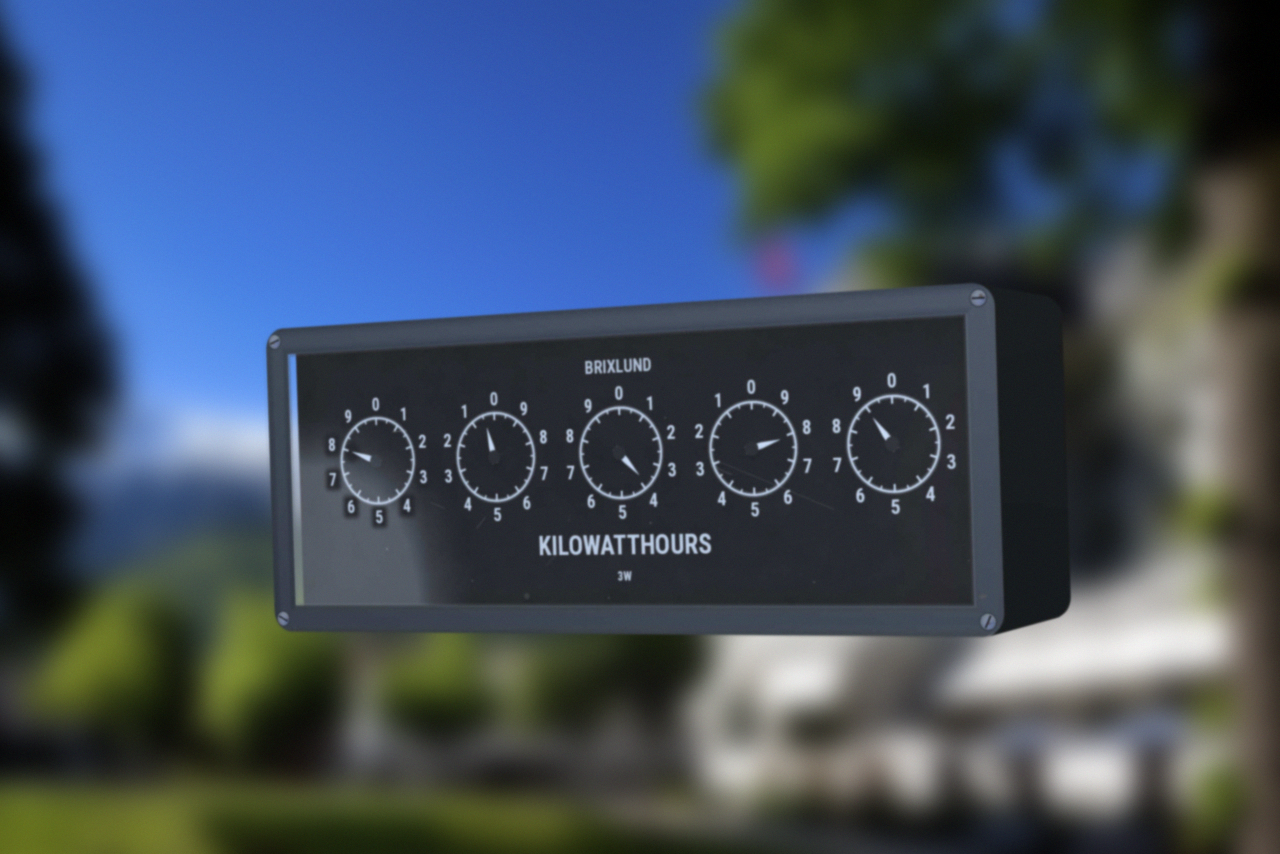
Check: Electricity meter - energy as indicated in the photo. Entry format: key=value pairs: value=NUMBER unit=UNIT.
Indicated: value=80379 unit=kWh
